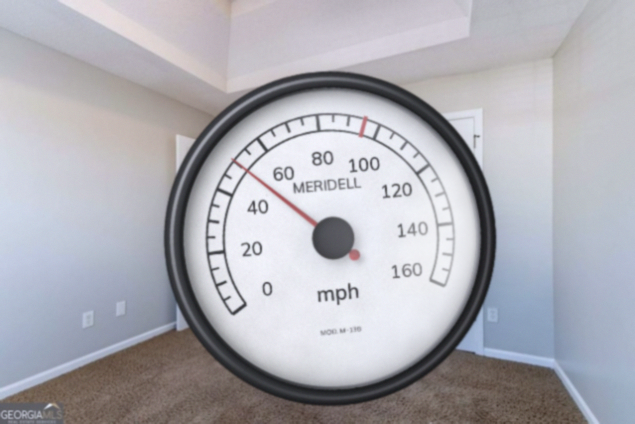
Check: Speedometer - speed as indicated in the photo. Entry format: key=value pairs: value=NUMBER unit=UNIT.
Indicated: value=50 unit=mph
